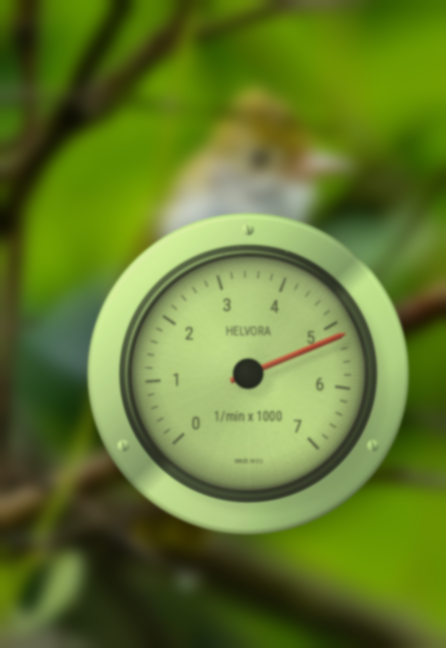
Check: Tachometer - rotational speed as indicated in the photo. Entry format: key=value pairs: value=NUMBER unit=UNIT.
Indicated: value=5200 unit=rpm
